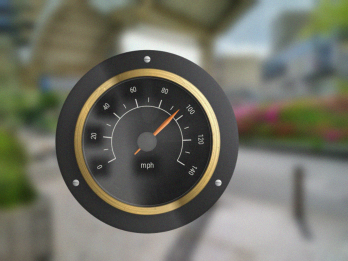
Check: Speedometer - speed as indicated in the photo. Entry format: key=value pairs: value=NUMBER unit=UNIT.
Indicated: value=95 unit=mph
